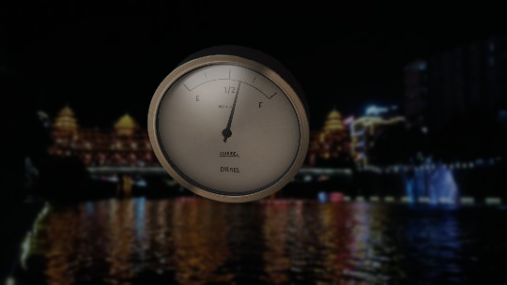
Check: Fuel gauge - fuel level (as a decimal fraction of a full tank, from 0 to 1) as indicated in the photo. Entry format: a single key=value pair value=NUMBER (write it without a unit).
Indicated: value=0.625
